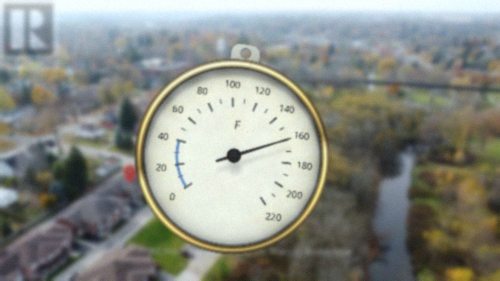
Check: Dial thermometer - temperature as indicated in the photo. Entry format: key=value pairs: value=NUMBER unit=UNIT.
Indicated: value=160 unit=°F
